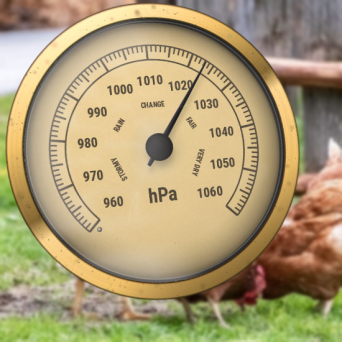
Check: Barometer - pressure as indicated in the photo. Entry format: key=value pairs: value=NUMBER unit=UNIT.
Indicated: value=1023 unit=hPa
